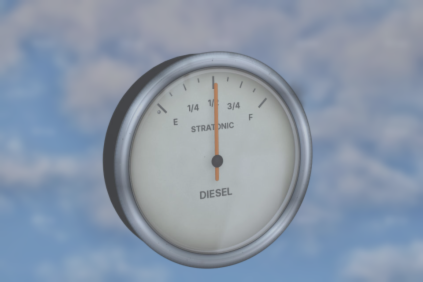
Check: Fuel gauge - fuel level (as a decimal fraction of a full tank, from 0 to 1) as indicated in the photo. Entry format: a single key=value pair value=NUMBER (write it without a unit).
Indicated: value=0.5
